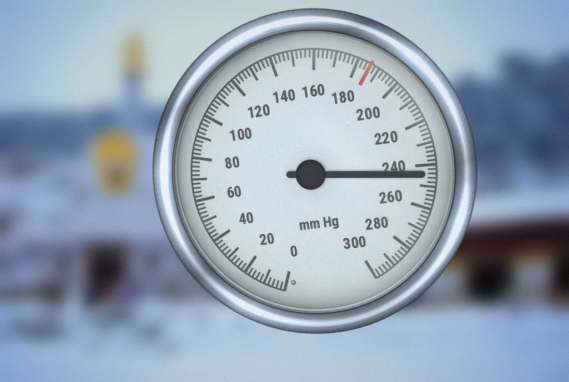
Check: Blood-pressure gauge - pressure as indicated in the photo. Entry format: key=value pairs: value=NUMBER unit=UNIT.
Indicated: value=244 unit=mmHg
